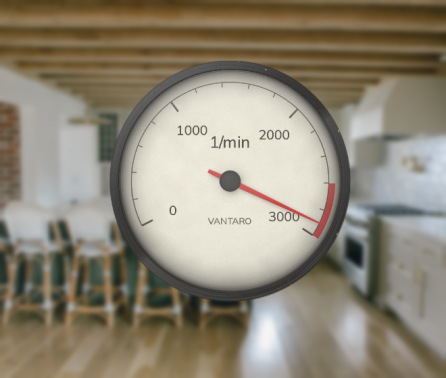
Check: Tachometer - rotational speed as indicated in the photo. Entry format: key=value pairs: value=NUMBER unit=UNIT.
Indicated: value=2900 unit=rpm
